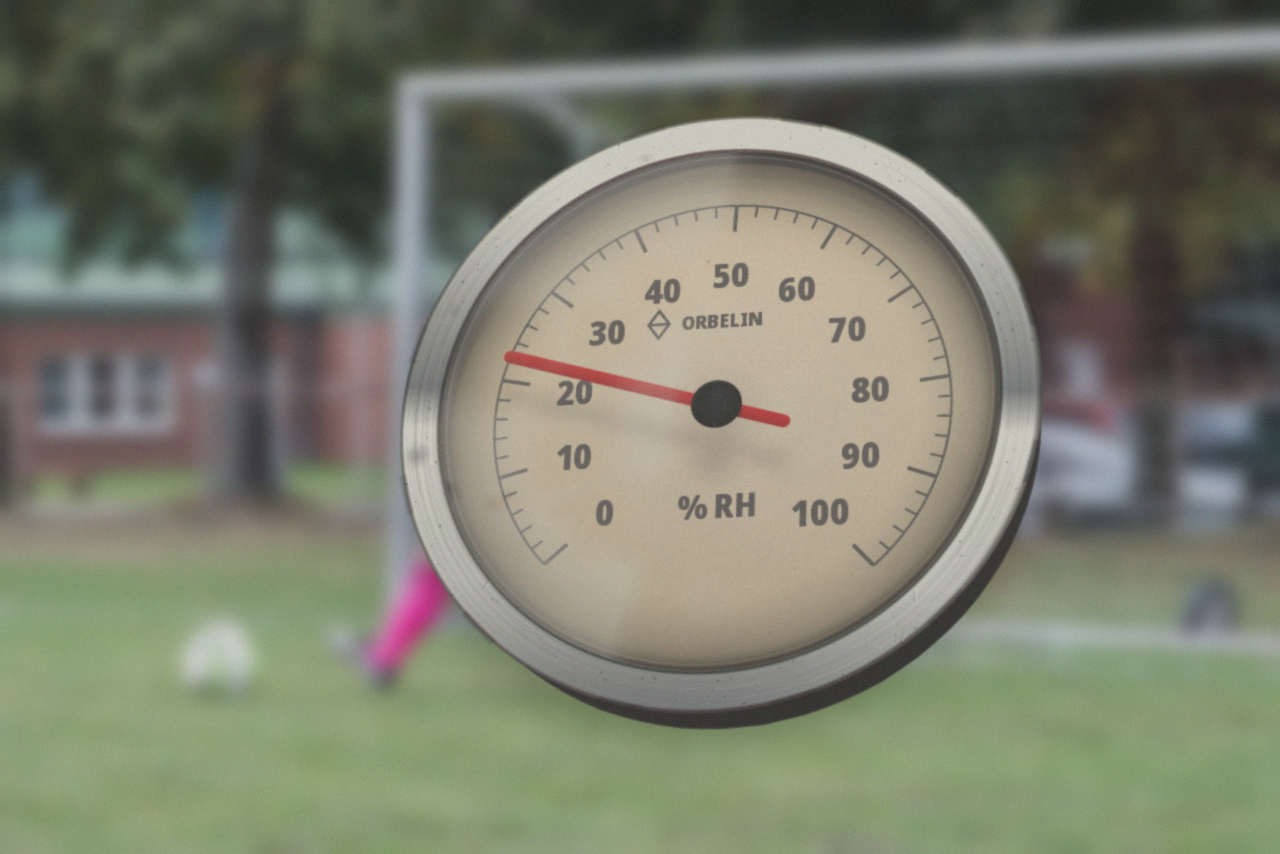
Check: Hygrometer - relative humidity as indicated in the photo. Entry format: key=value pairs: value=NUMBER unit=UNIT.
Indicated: value=22 unit=%
